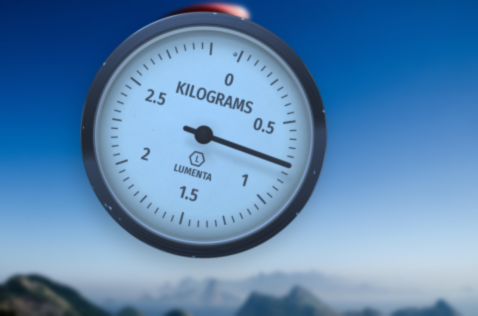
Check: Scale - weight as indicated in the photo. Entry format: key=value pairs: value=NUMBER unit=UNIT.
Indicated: value=0.75 unit=kg
